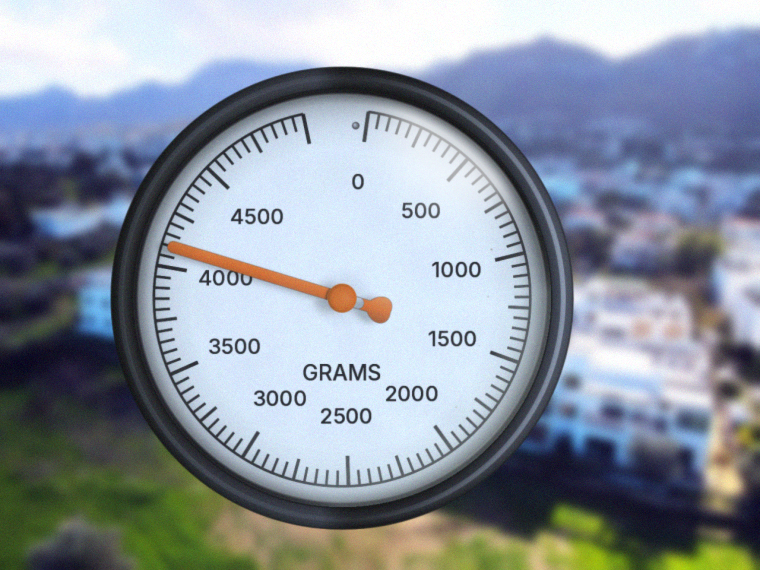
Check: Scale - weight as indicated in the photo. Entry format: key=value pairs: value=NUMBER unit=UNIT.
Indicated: value=4100 unit=g
